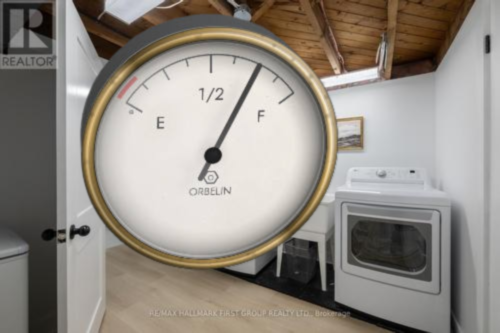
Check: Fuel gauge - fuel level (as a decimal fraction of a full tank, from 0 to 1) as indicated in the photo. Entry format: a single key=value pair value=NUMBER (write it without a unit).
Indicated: value=0.75
